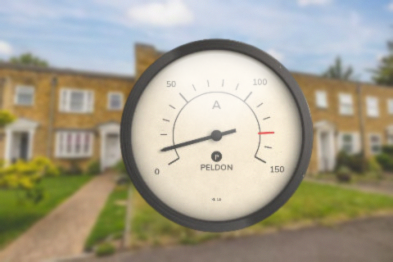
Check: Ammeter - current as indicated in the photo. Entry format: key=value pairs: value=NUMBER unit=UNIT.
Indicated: value=10 unit=A
